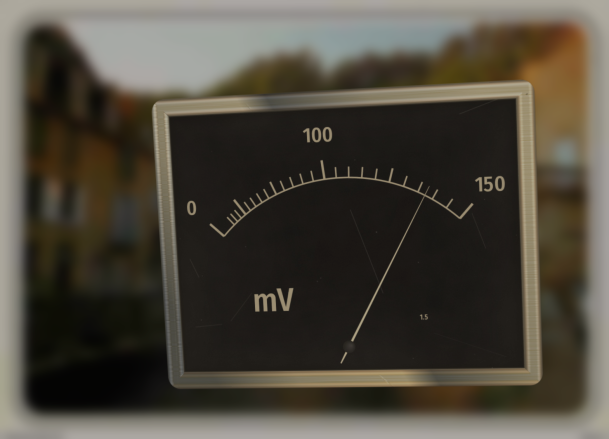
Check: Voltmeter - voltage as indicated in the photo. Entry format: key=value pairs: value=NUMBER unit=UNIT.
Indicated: value=137.5 unit=mV
